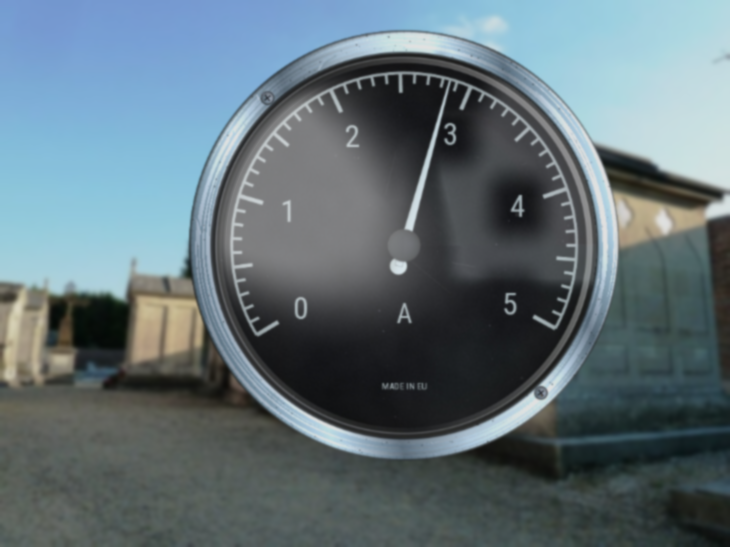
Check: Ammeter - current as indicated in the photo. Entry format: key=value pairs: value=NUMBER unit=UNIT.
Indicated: value=2.85 unit=A
